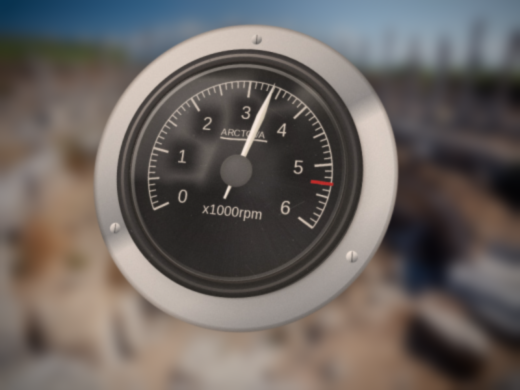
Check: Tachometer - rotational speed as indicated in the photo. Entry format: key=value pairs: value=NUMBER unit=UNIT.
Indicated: value=3400 unit=rpm
